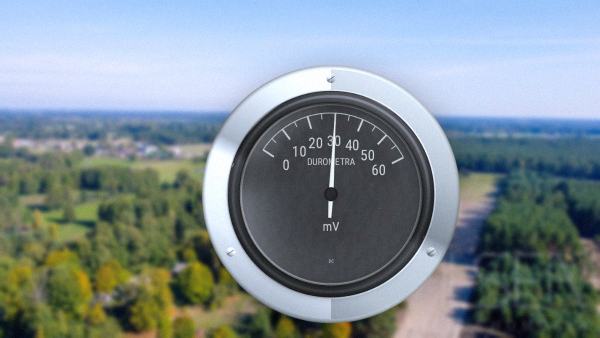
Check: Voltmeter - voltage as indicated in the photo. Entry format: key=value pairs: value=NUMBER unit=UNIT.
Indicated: value=30 unit=mV
